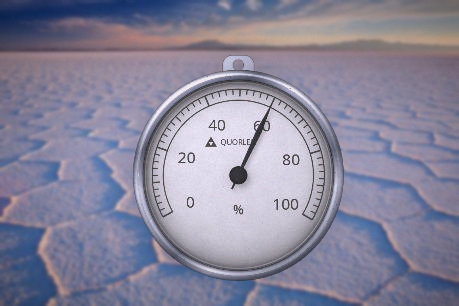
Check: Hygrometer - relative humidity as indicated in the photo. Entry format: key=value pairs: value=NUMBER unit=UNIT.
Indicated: value=60 unit=%
